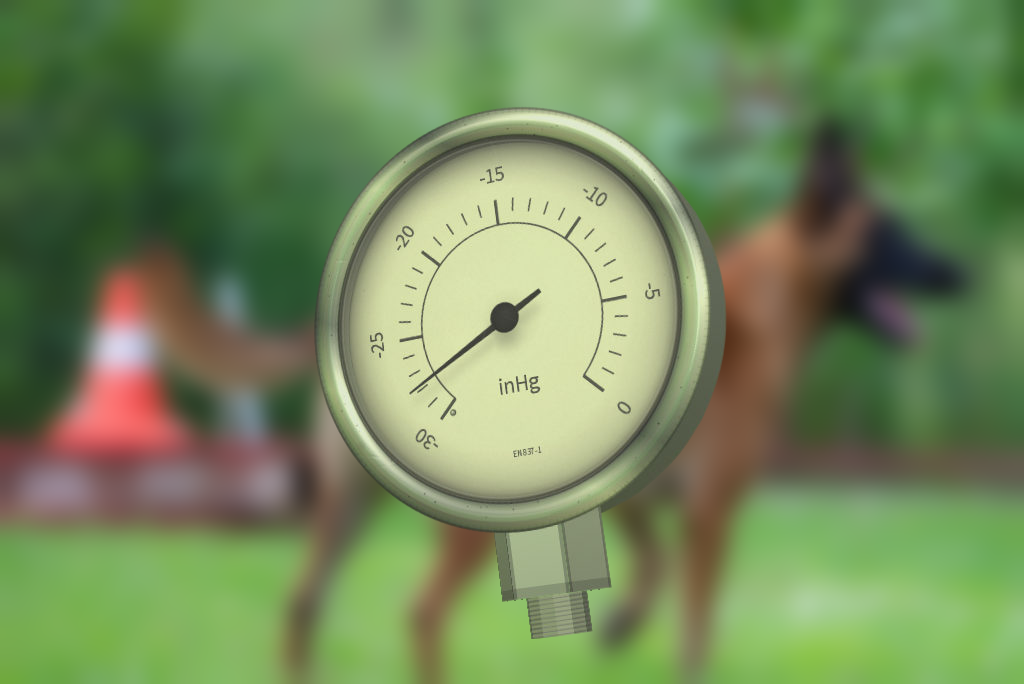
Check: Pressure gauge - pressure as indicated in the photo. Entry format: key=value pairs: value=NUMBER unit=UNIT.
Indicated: value=-28 unit=inHg
